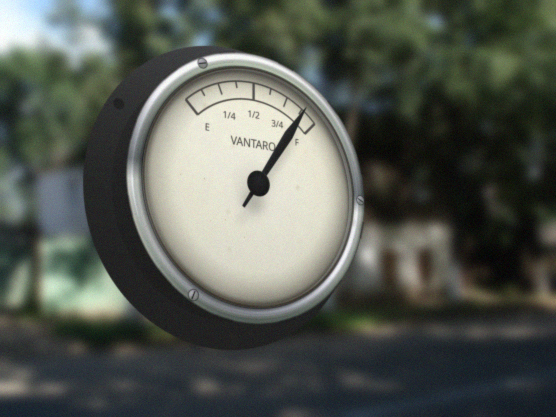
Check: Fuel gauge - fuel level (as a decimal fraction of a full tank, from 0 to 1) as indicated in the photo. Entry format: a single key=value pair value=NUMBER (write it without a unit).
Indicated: value=0.875
